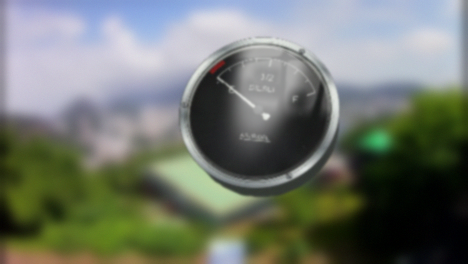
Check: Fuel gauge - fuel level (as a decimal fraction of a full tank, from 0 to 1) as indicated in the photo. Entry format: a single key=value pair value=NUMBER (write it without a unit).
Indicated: value=0
